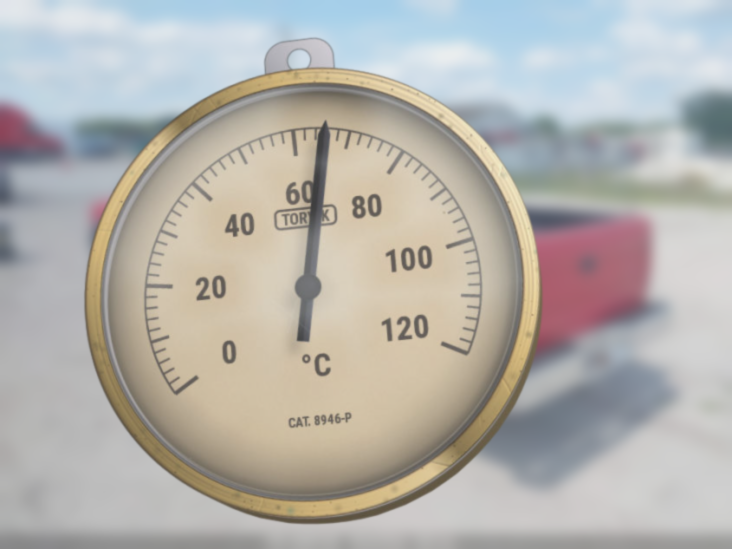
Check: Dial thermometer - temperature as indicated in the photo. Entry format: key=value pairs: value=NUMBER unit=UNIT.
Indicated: value=66 unit=°C
